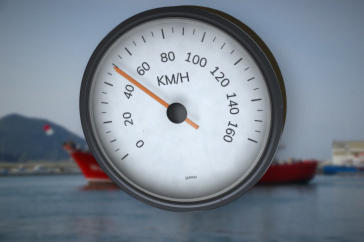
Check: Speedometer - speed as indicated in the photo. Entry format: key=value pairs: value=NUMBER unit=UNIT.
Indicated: value=50 unit=km/h
